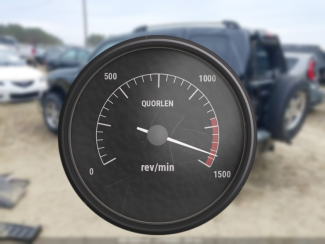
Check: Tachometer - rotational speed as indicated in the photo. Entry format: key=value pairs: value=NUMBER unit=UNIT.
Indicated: value=1425 unit=rpm
